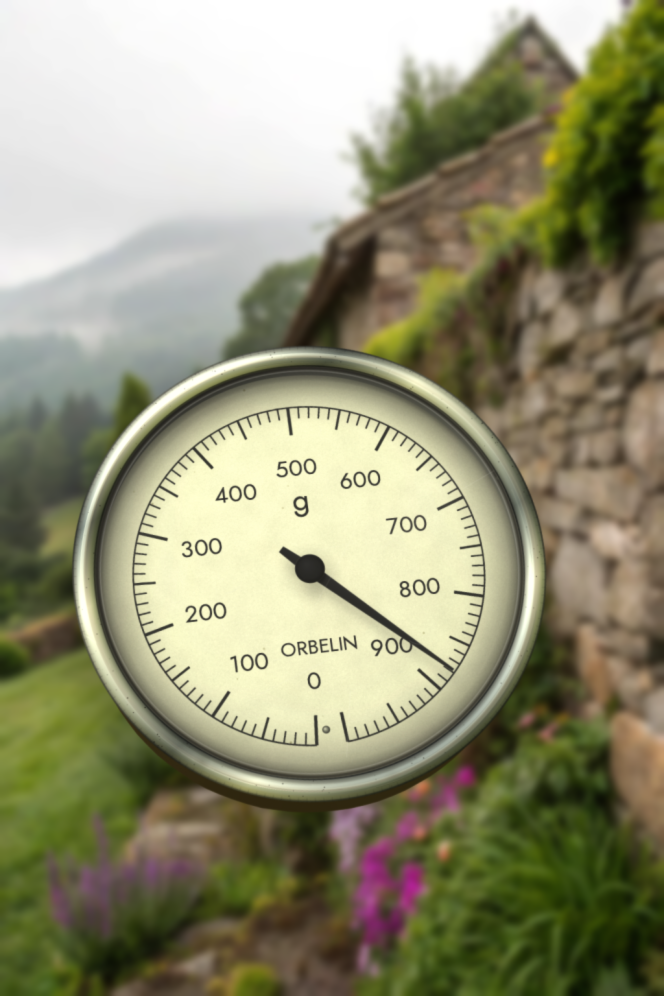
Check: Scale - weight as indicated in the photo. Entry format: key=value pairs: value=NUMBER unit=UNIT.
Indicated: value=880 unit=g
